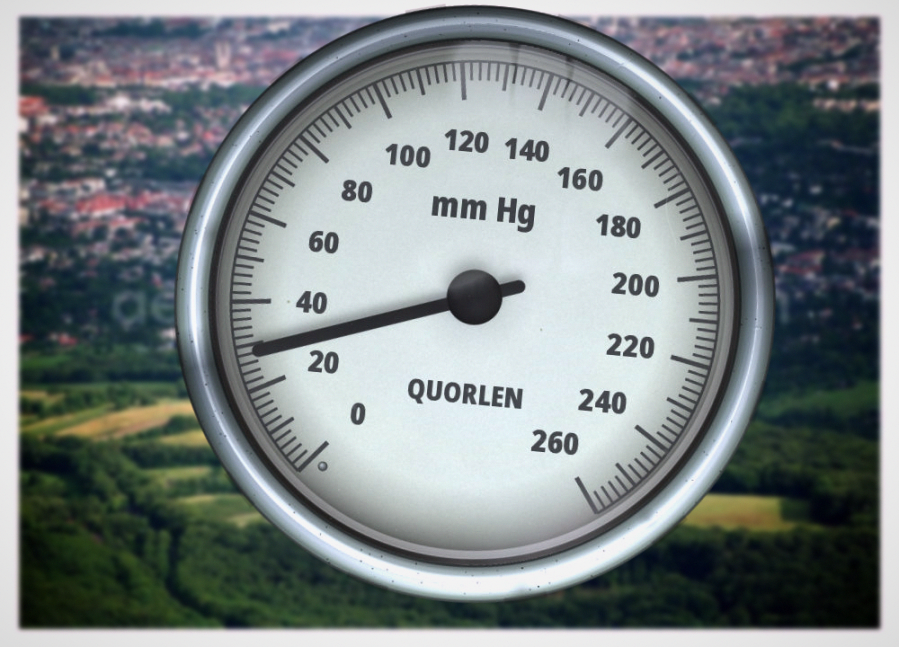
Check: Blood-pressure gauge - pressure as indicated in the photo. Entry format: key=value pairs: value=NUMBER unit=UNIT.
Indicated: value=28 unit=mmHg
